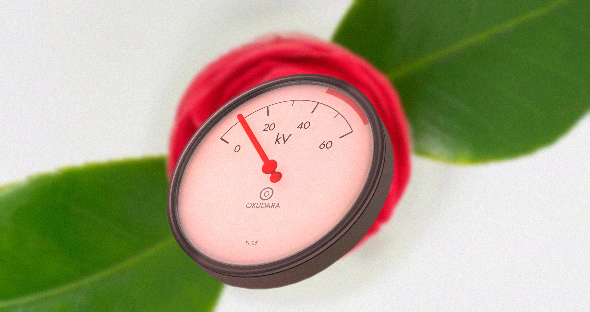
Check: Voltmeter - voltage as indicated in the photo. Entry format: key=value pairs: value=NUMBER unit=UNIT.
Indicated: value=10 unit=kV
